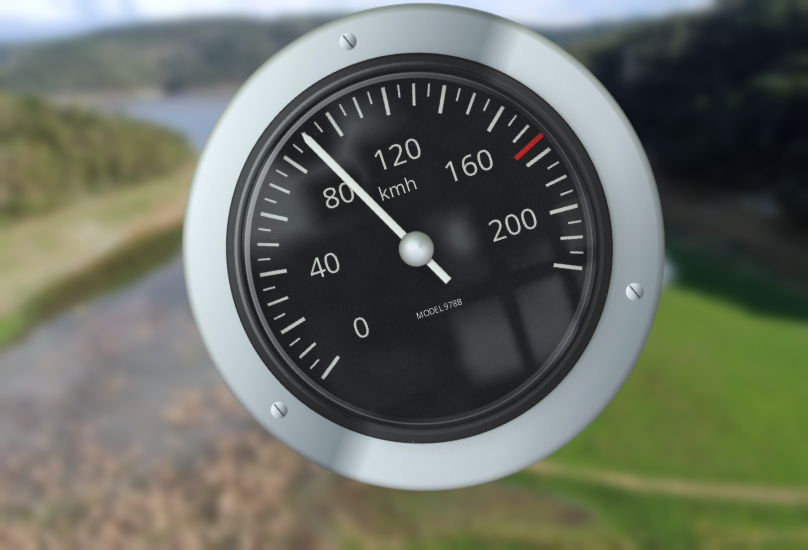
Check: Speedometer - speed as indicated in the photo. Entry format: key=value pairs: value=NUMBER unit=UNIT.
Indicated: value=90 unit=km/h
